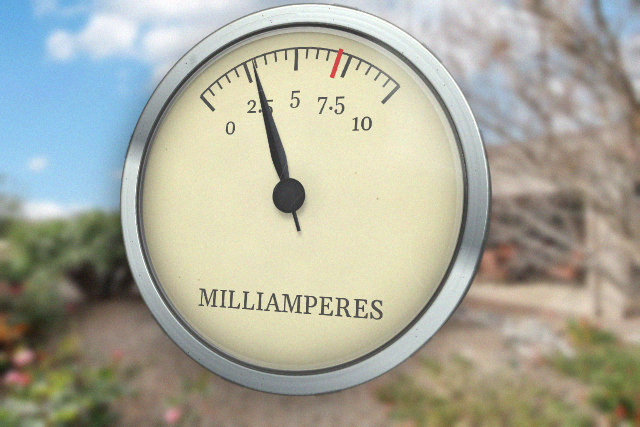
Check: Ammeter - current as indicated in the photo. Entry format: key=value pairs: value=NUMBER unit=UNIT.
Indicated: value=3 unit=mA
